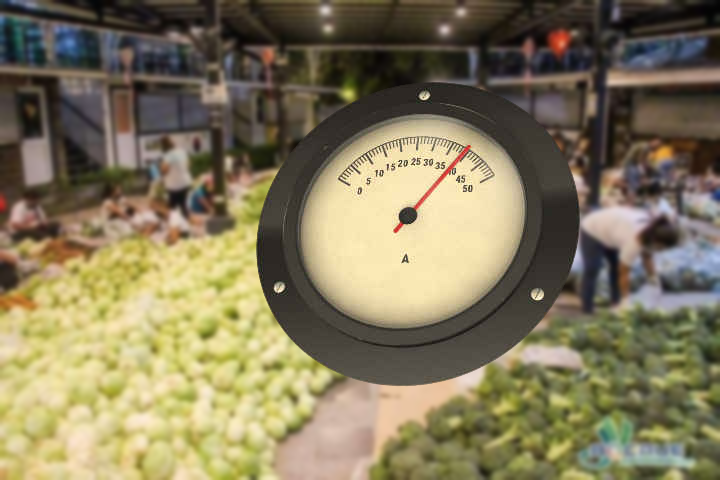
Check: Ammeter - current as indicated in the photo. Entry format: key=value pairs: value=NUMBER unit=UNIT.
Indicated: value=40 unit=A
